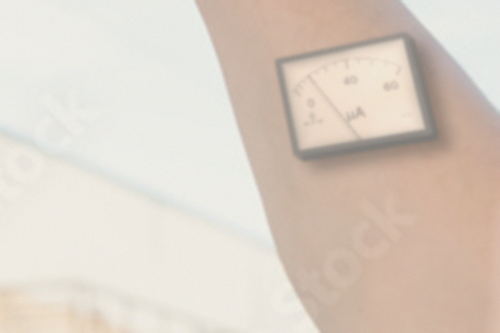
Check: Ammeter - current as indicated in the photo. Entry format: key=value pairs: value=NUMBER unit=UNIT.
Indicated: value=20 unit=µA
